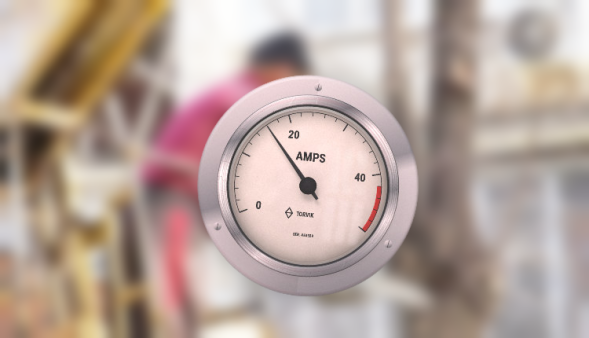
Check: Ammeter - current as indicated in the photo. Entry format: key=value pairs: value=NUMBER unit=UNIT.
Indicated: value=16 unit=A
